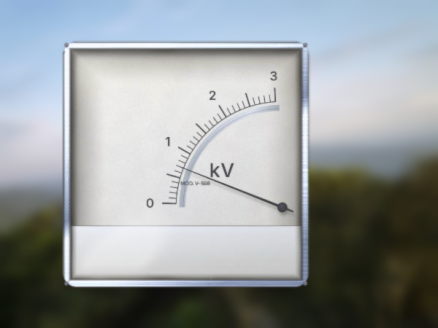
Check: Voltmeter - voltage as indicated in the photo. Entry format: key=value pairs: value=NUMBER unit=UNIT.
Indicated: value=0.7 unit=kV
